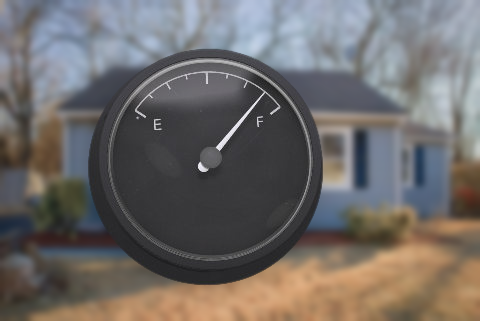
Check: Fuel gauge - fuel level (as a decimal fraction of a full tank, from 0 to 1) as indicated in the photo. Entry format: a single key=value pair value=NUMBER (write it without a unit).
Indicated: value=0.875
